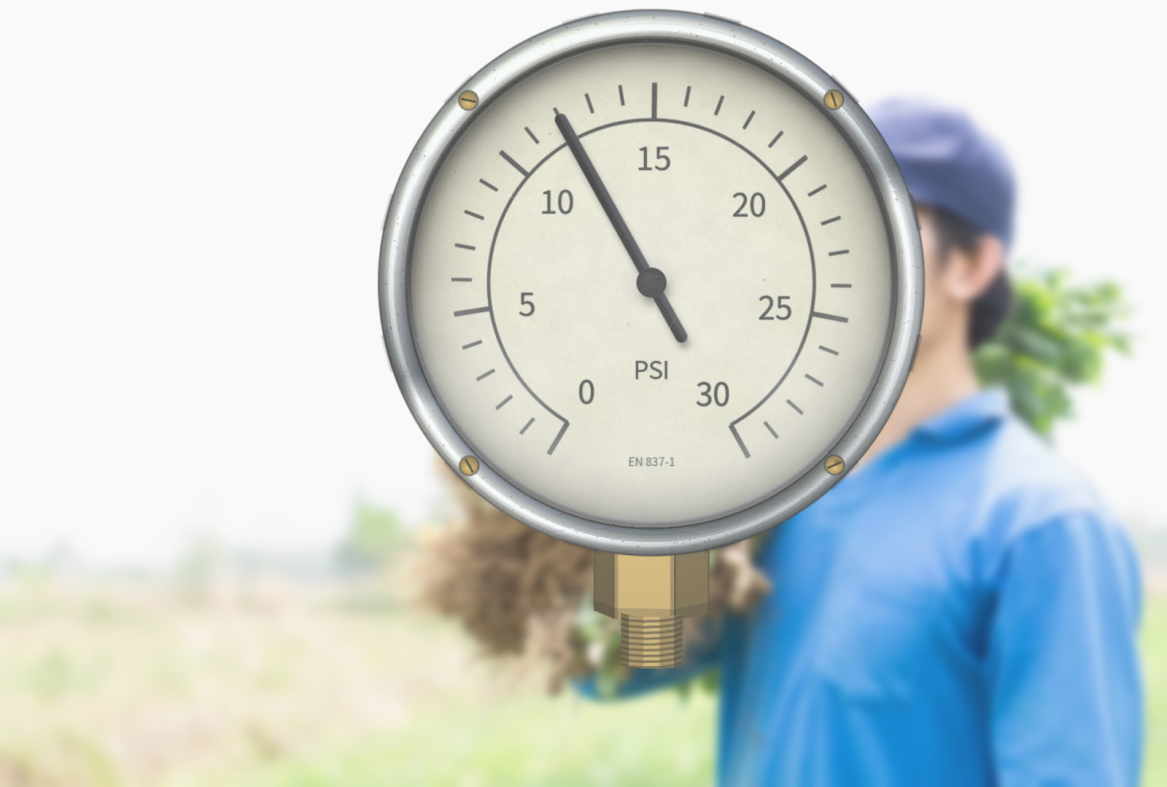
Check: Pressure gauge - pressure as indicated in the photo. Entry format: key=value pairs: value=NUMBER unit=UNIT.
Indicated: value=12 unit=psi
